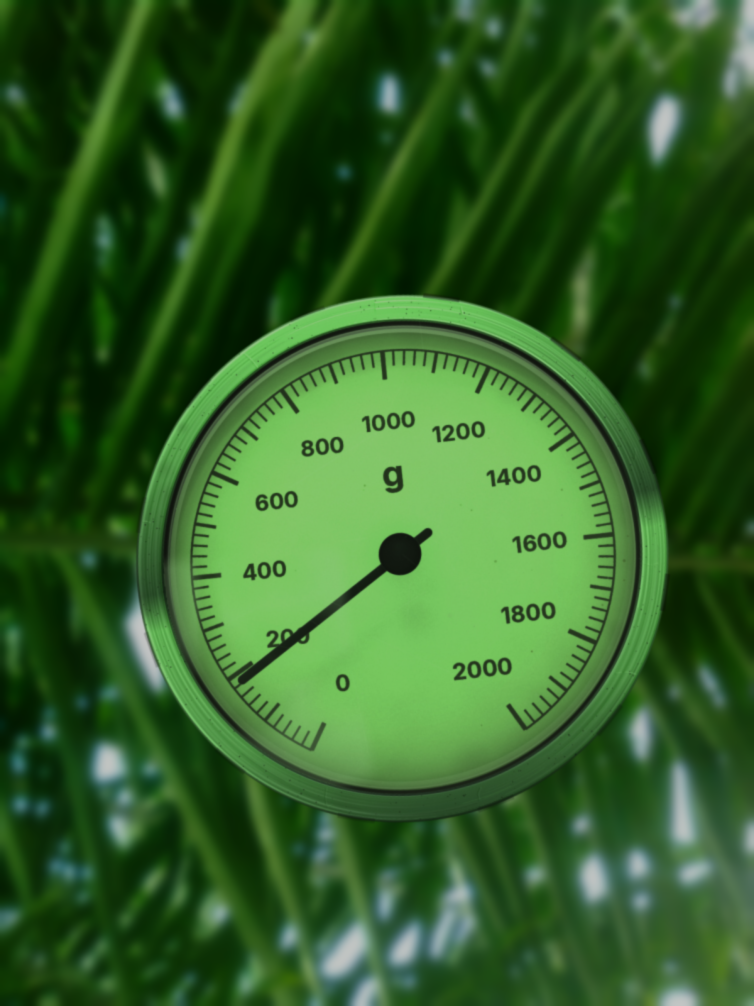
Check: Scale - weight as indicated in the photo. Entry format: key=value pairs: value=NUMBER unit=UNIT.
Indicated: value=180 unit=g
